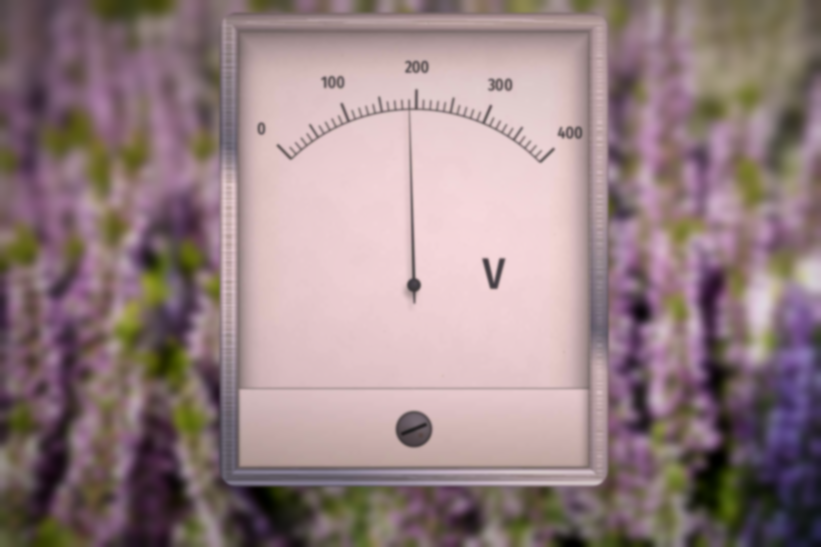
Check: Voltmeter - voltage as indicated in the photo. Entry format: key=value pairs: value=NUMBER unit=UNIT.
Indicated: value=190 unit=V
